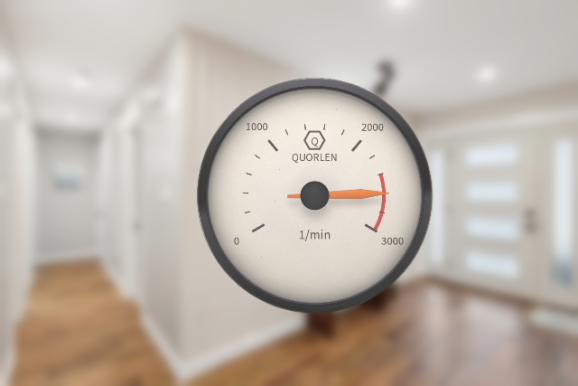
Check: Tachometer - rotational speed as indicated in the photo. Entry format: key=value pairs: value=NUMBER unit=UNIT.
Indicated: value=2600 unit=rpm
